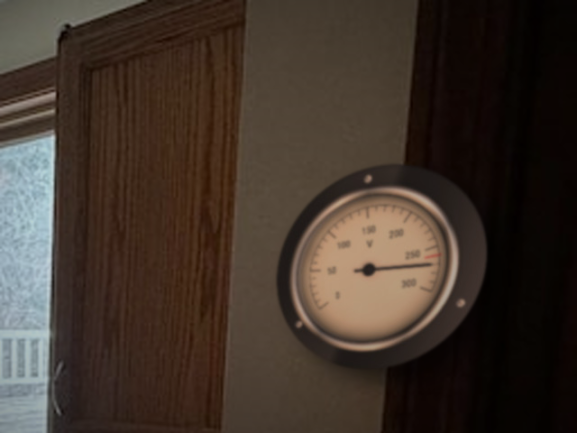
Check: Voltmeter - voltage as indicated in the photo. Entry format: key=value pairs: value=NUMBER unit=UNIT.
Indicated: value=270 unit=V
